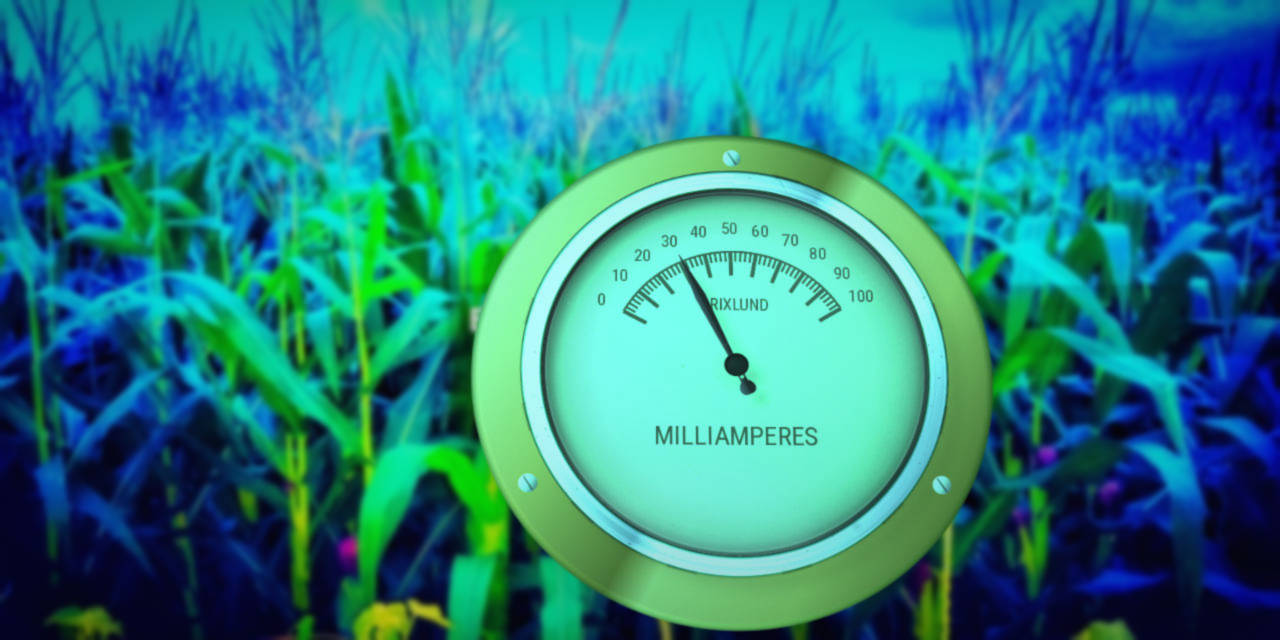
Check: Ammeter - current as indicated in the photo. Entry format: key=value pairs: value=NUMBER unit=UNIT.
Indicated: value=30 unit=mA
